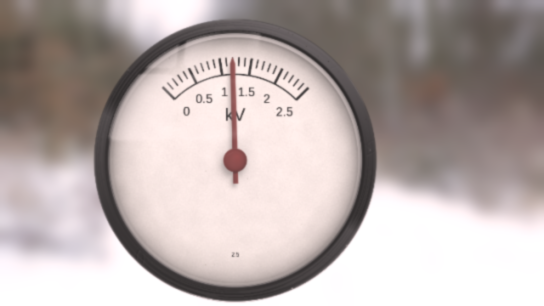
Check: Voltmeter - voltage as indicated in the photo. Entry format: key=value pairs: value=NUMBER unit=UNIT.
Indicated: value=1.2 unit=kV
